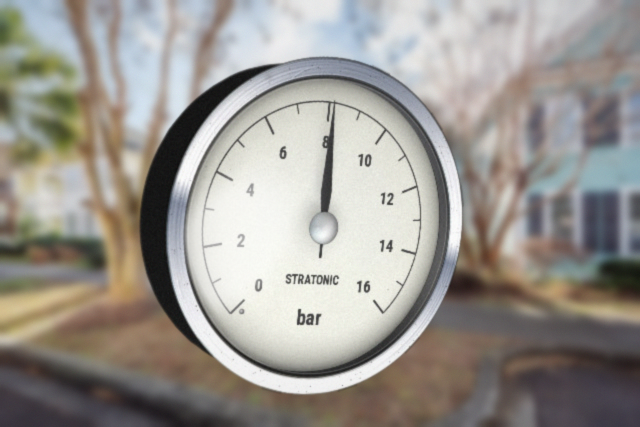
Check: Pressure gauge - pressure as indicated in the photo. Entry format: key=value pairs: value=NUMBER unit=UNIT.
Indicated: value=8 unit=bar
